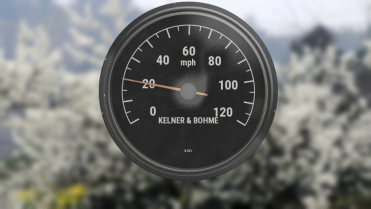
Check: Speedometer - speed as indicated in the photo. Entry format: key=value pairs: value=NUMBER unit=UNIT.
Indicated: value=20 unit=mph
